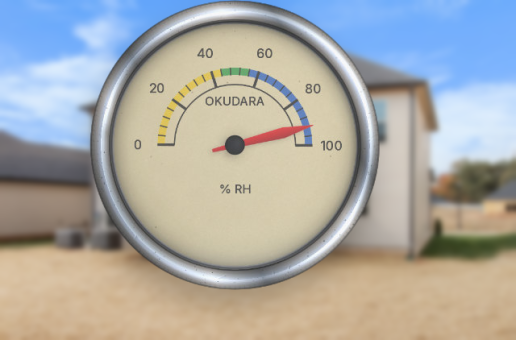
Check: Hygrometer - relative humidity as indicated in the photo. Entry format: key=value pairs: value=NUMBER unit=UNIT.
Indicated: value=92 unit=%
